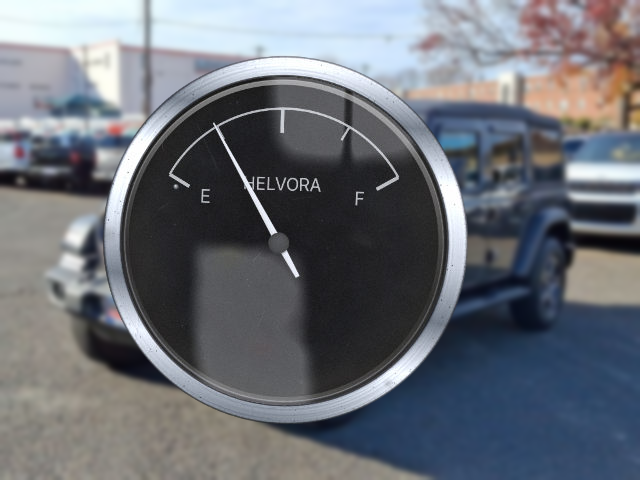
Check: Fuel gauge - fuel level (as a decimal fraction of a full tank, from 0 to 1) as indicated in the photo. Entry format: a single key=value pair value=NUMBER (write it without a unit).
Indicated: value=0.25
